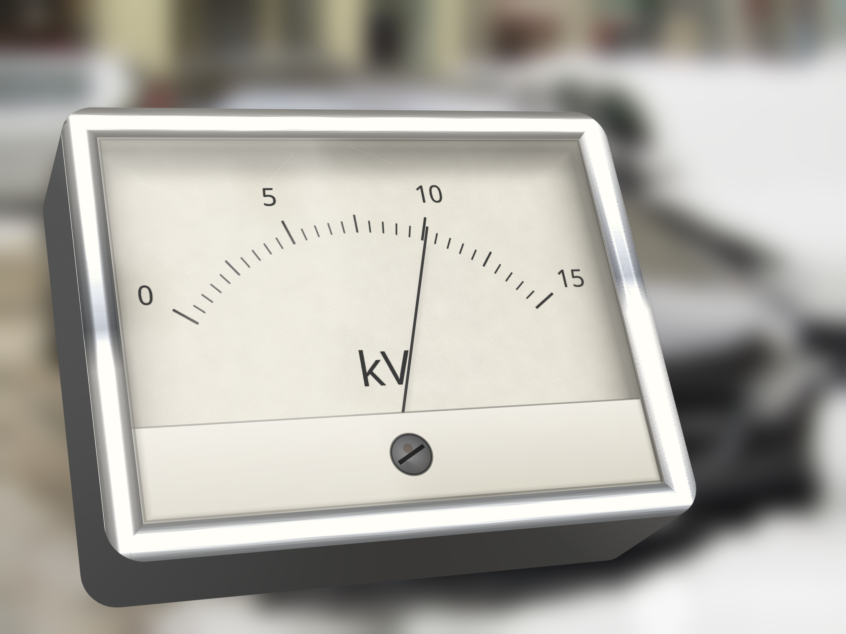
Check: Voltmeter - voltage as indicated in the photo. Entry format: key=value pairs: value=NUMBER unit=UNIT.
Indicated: value=10 unit=kV
